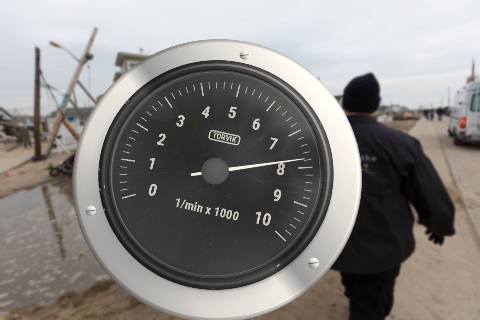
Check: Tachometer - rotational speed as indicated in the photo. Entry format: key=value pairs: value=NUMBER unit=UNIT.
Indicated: value=7800 unit=rpm
